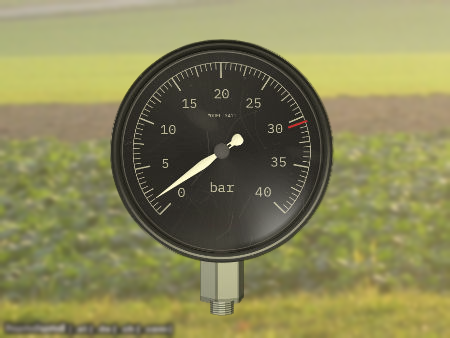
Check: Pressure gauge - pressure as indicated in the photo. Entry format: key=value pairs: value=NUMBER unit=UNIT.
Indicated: value=1.5 unit=bar
